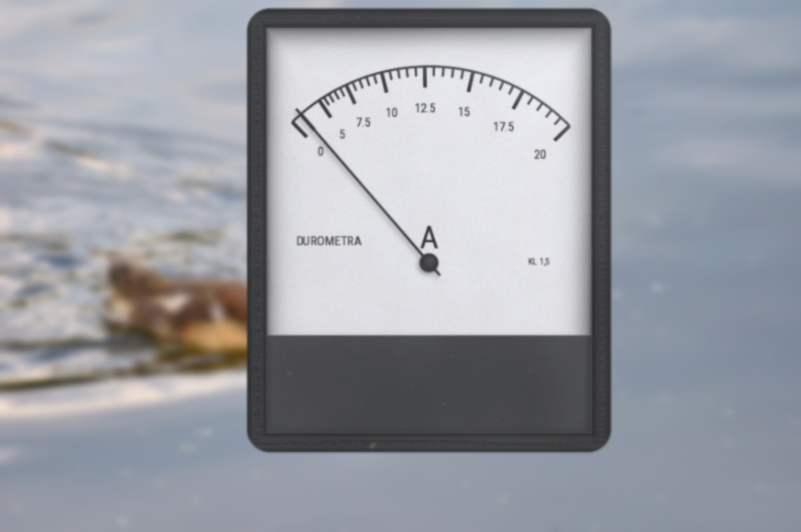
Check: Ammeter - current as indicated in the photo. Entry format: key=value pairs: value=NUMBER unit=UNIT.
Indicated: value=2.5 unit=A
